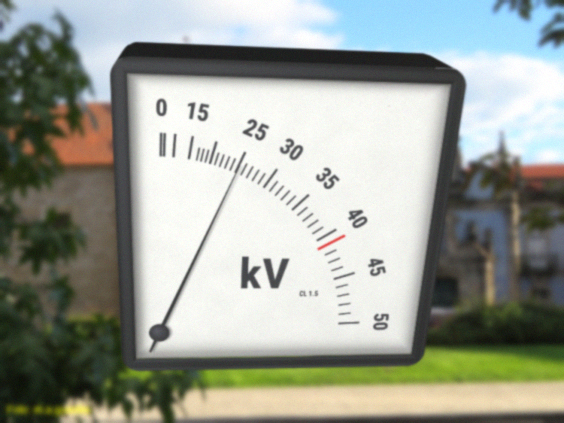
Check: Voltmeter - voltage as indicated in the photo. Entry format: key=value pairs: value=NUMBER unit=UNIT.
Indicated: value=25 unit=kV
